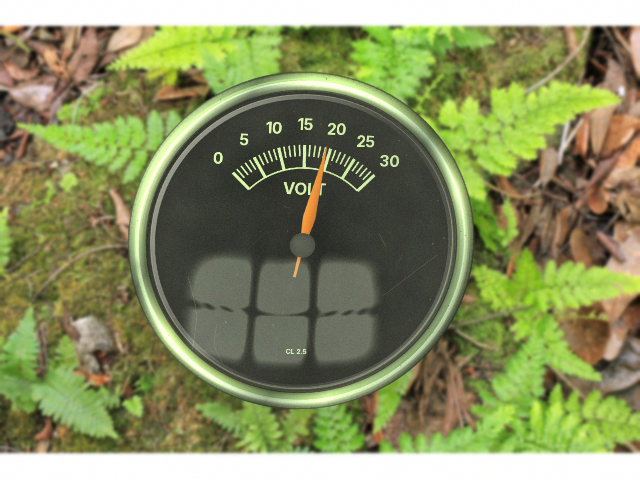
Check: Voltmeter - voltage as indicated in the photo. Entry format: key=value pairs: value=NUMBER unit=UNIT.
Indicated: value=19 unit=V
